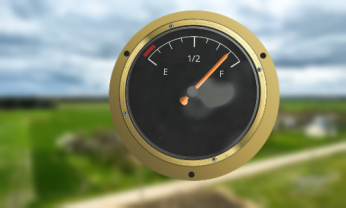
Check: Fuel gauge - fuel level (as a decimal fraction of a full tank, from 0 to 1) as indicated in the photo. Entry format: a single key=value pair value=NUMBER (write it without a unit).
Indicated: value=0.875
